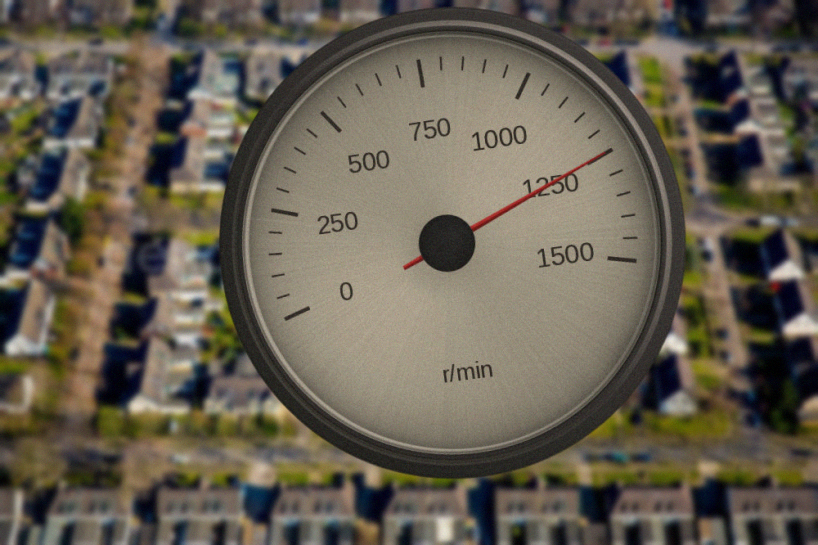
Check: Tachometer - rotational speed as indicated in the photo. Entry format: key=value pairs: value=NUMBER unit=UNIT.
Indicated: value=1250 unit=rpm
